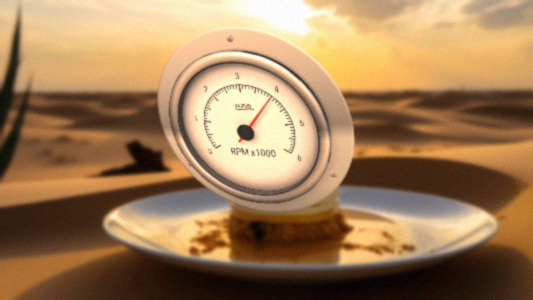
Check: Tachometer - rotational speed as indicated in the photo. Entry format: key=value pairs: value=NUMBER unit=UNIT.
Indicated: value=4000 unit=rpm
